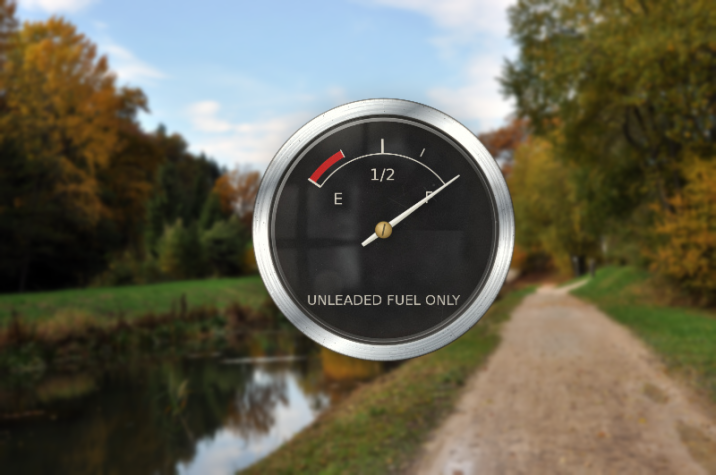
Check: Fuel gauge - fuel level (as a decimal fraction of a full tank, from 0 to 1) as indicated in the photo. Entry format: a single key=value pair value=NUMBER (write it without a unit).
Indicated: value=1
